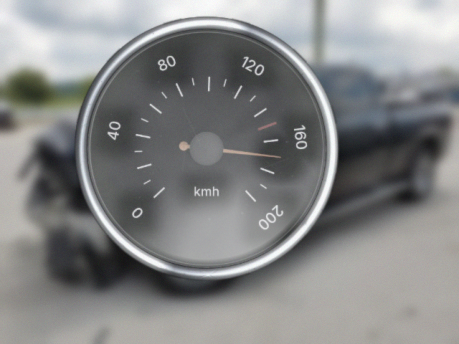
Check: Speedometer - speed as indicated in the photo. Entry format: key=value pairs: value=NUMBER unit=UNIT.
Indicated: value=170 unit=km/h
